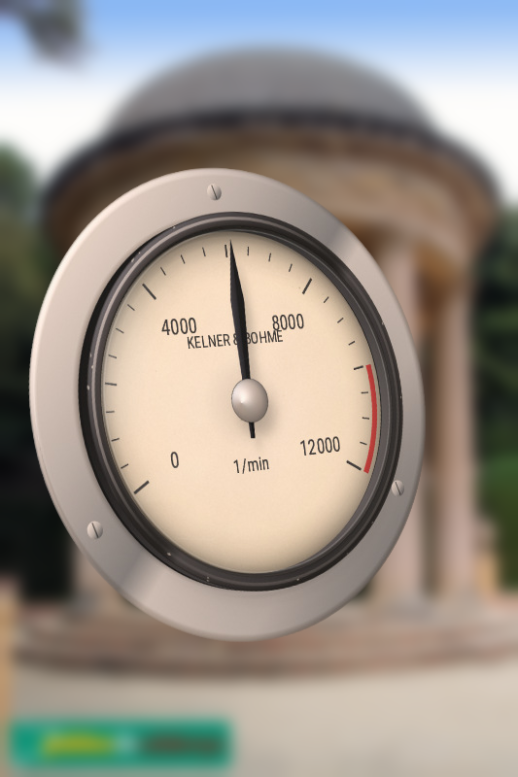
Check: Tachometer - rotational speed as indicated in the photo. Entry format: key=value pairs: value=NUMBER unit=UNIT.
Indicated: value=6000 unit=rpm
